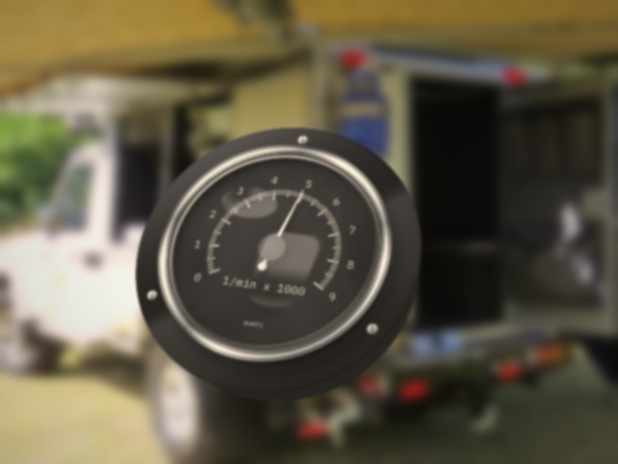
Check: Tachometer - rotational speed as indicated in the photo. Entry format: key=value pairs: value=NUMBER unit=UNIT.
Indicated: value=5000 unit=rpm
